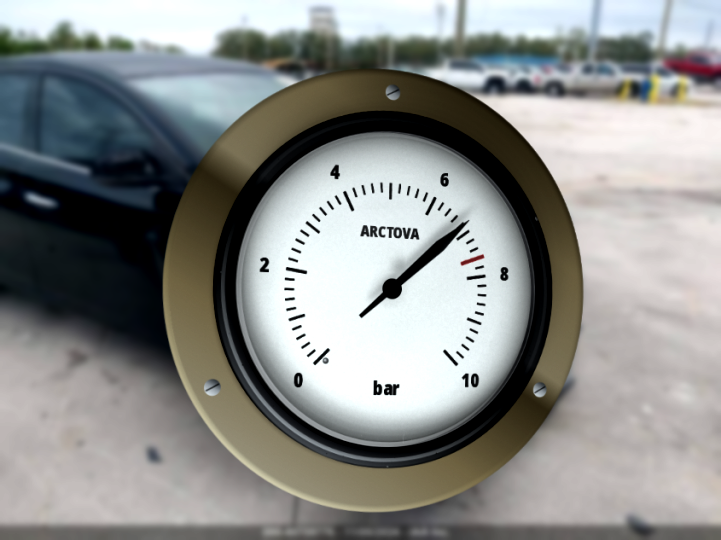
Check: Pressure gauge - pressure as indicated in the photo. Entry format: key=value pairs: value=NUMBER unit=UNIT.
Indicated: value=6.8 unit=bar
